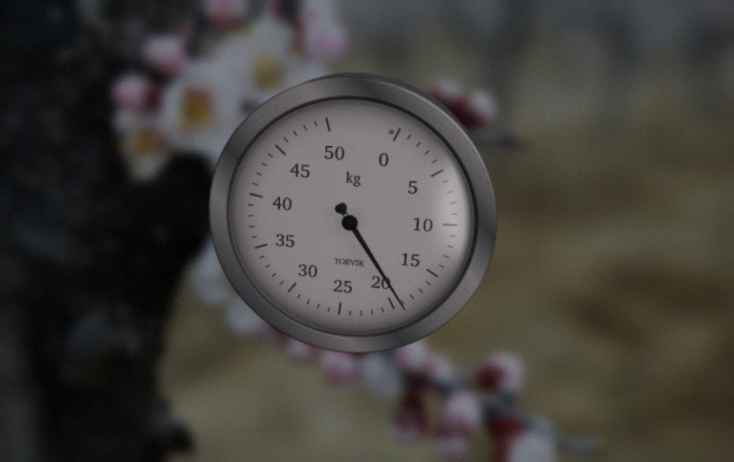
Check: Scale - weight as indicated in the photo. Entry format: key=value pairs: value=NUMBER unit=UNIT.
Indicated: value=19 unit=kg
